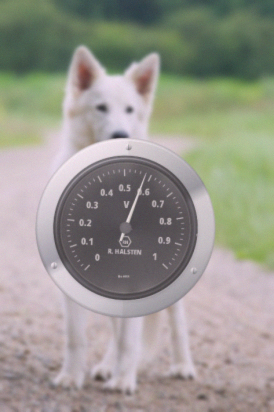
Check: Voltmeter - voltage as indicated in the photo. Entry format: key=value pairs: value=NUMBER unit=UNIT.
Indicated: value=0.58 unit=V
